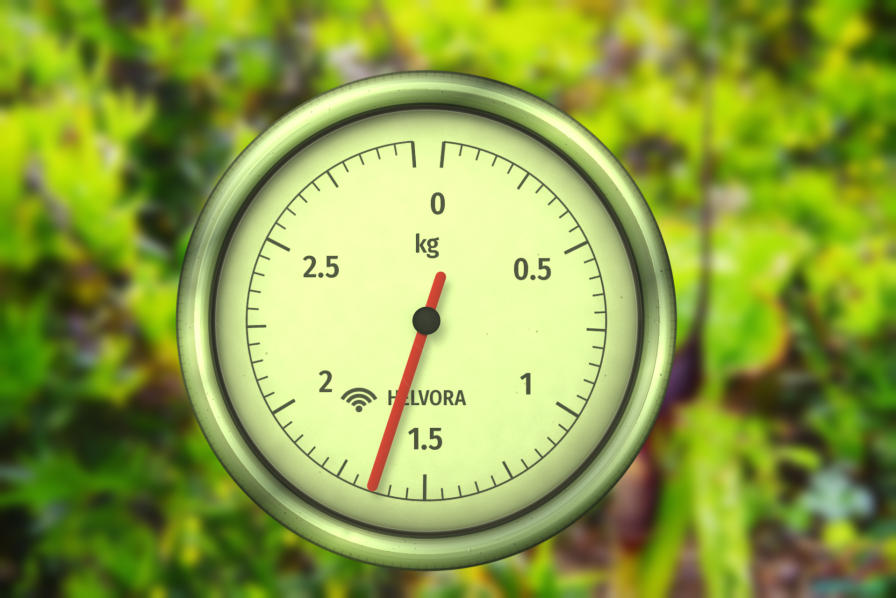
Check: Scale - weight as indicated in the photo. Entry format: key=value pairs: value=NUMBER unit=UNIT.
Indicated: value=1.65 unit=kg
